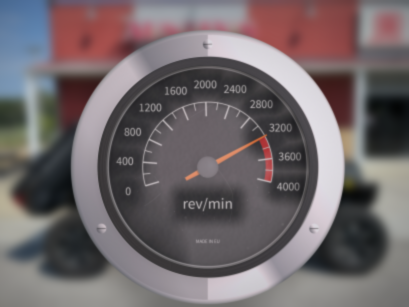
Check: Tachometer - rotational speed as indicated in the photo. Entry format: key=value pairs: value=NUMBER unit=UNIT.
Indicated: value=3200 unit=rpm
